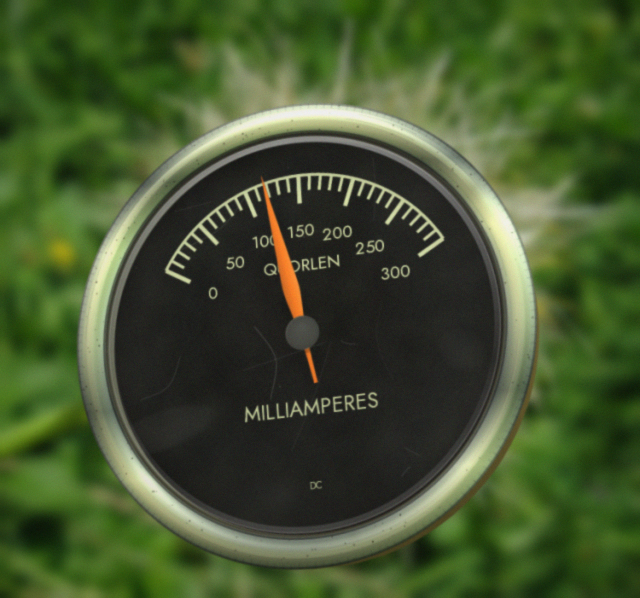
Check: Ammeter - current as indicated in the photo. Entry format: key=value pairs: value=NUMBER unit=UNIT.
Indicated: value=120 unit=mA
